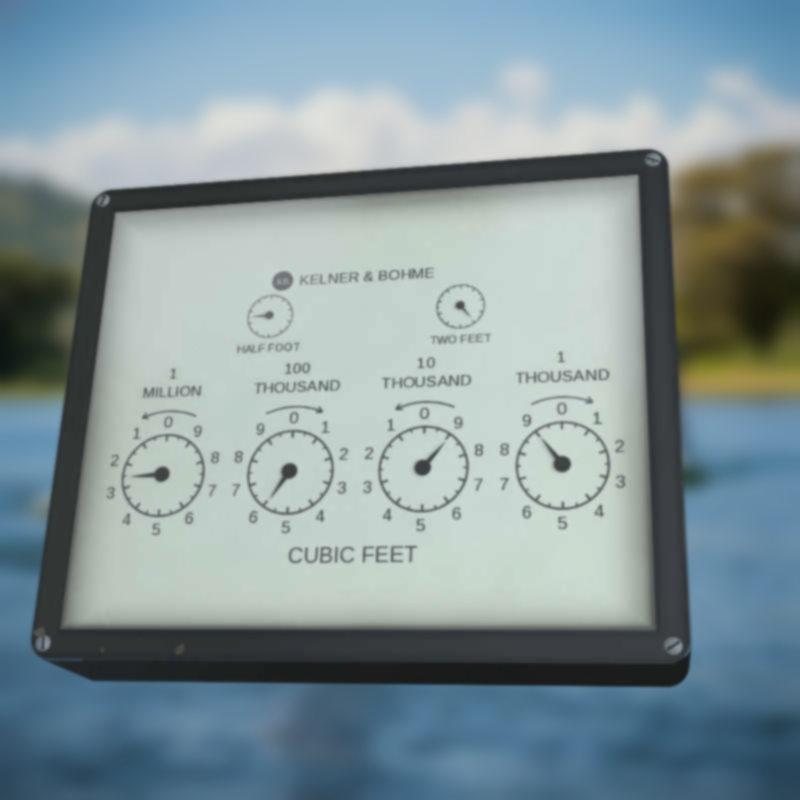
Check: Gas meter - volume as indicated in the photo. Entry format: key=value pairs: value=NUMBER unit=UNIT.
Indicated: value=258900 unit=ft³
